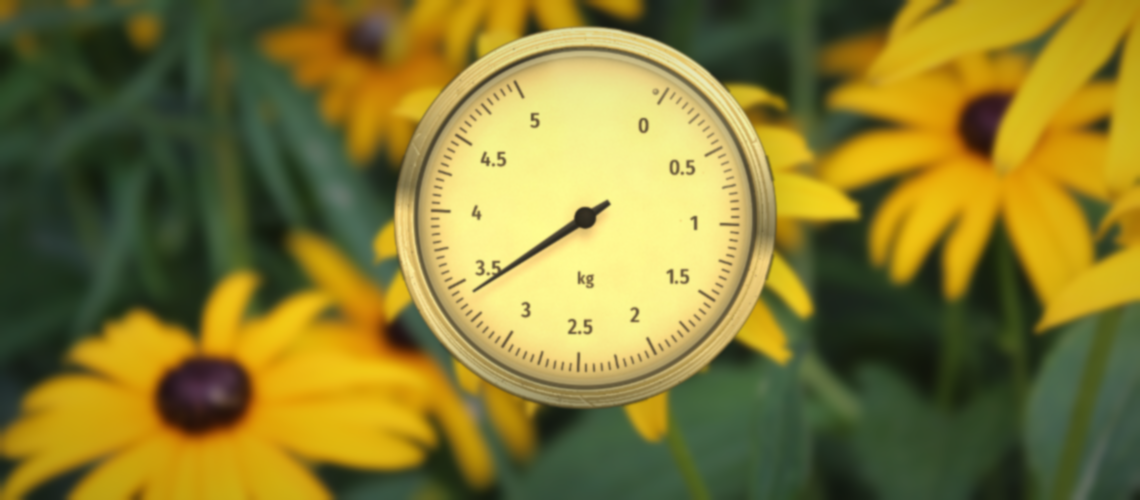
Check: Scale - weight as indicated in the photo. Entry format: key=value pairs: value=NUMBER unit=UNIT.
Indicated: value=3.4 unit=kg
